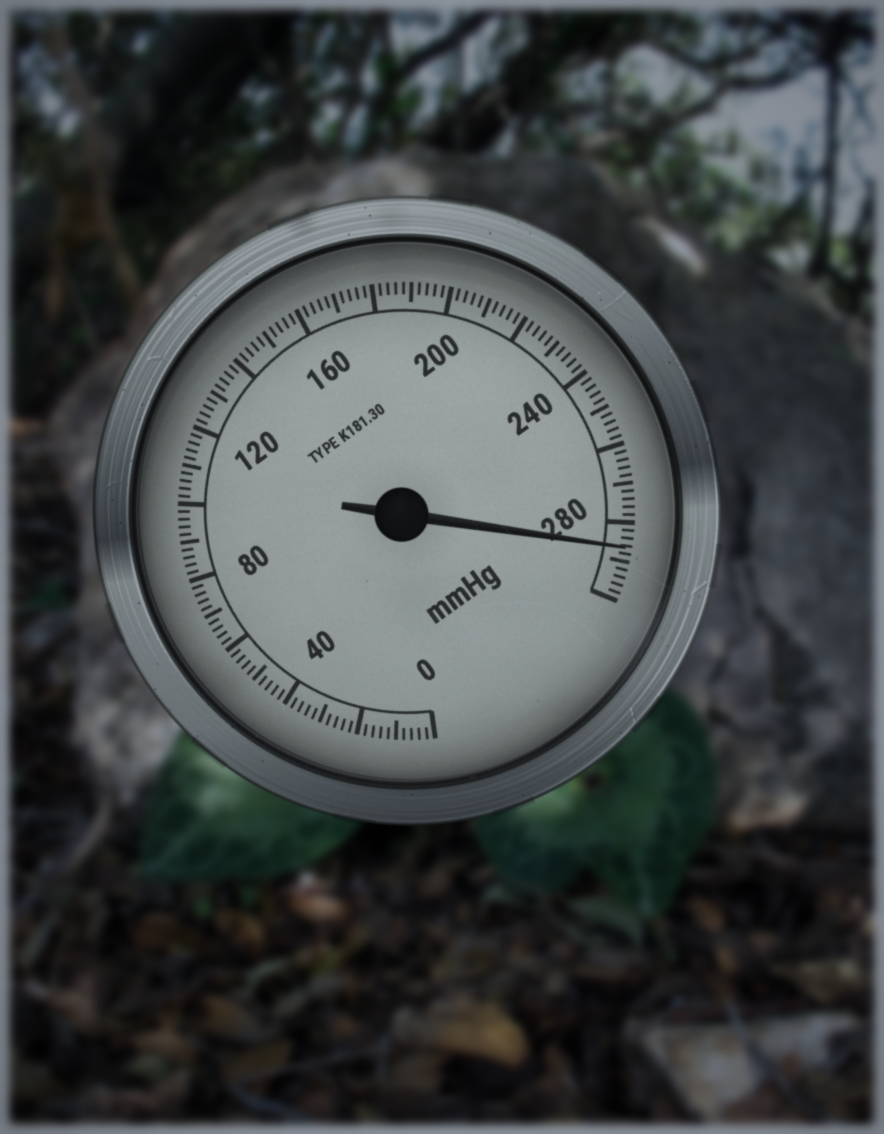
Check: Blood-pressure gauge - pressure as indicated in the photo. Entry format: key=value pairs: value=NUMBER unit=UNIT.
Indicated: value=286 unit=mmHg
